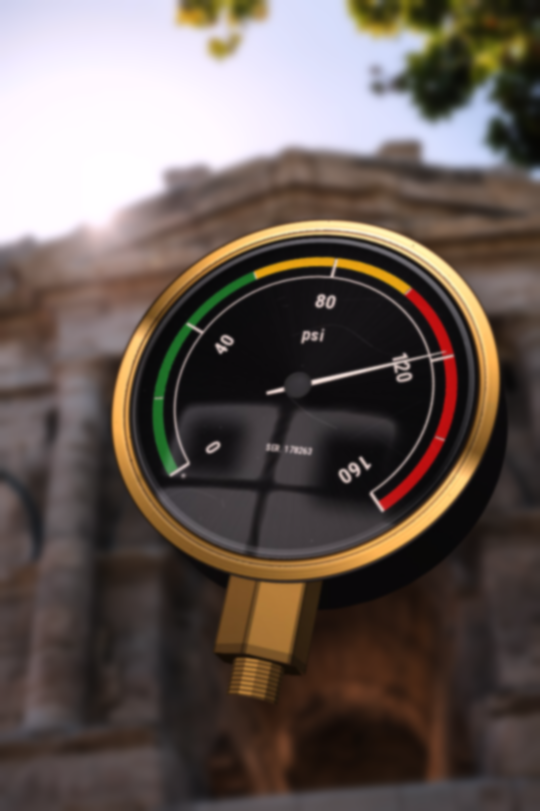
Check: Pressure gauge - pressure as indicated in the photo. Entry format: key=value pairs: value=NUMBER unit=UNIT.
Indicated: value=120 unit=psi
